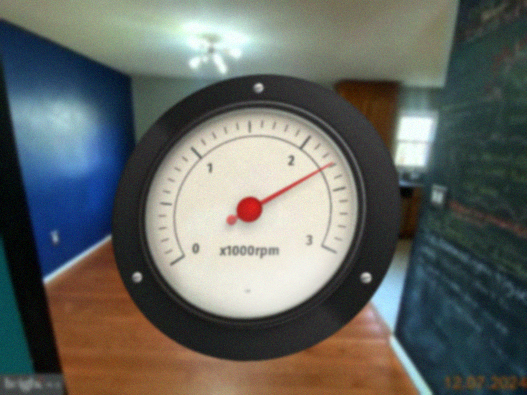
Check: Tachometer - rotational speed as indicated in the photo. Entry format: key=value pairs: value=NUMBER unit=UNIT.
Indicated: value=2300 unit=rpm
